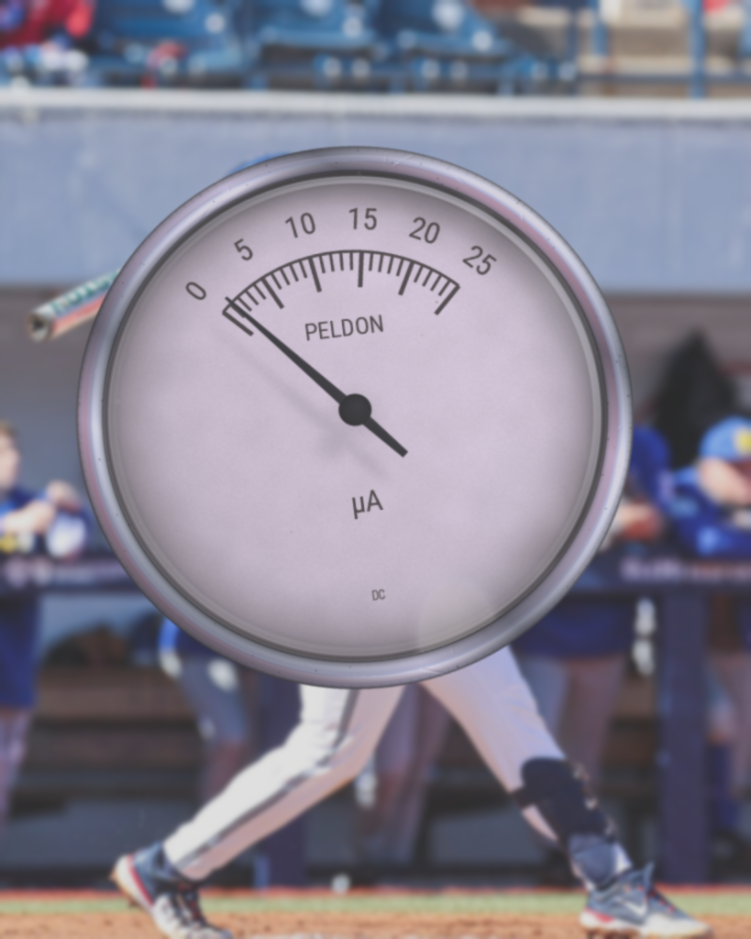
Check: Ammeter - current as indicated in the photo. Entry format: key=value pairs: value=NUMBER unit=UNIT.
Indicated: value=1 unit=µA
